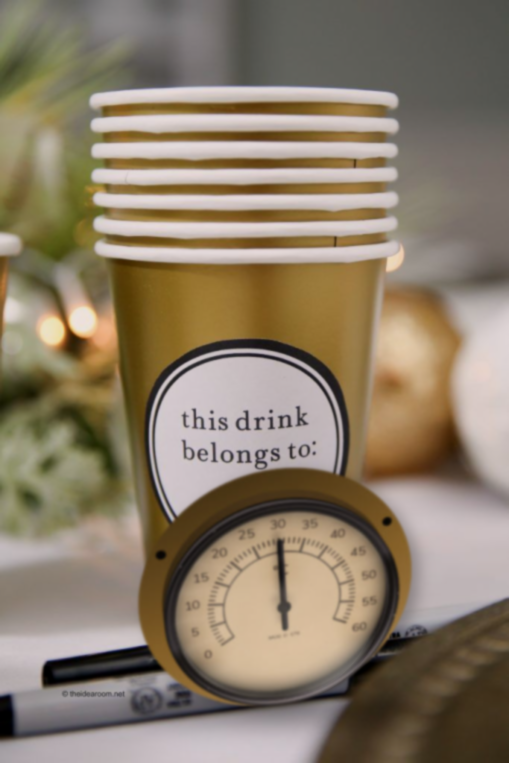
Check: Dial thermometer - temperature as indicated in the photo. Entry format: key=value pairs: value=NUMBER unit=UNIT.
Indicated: value=30 unit=°C
